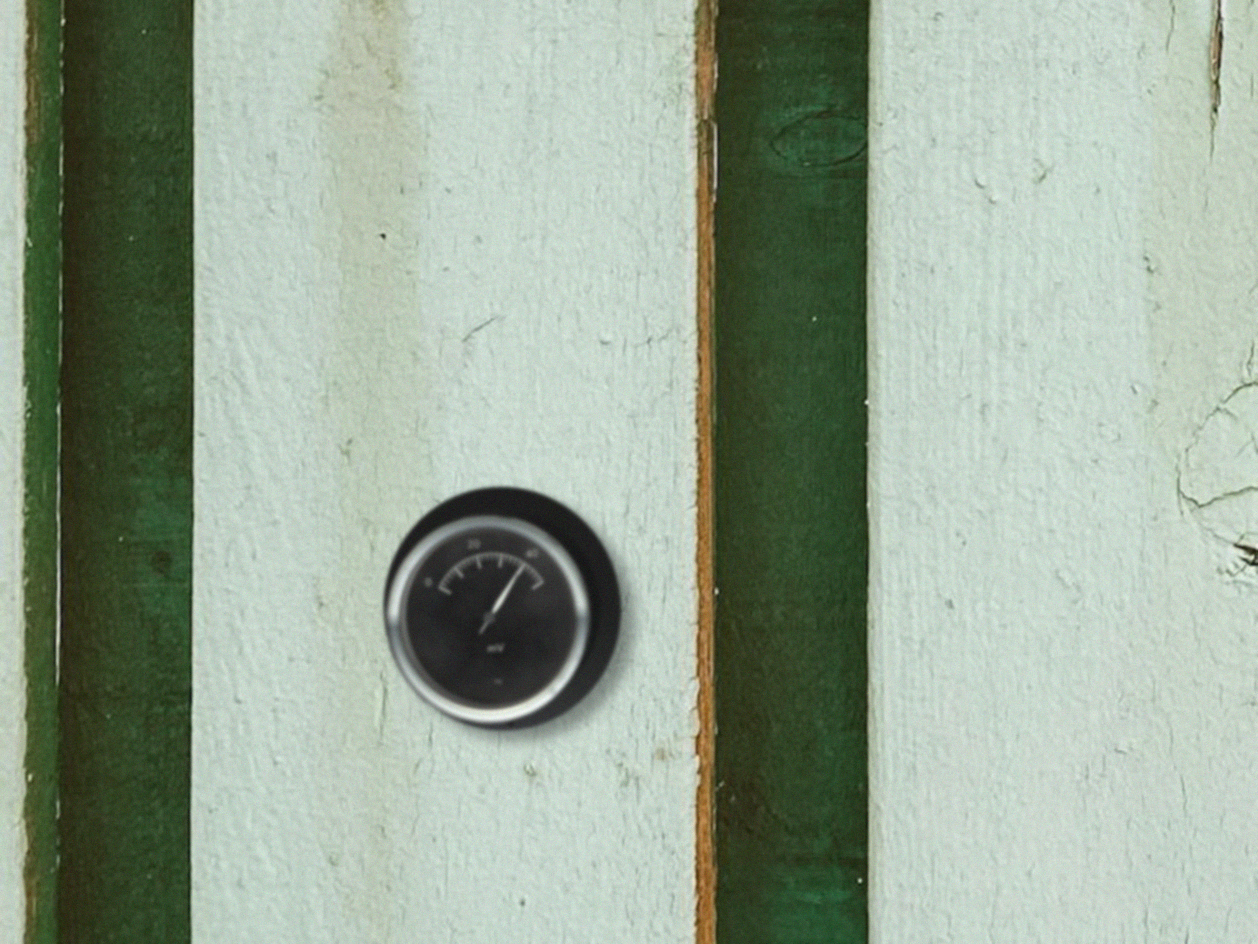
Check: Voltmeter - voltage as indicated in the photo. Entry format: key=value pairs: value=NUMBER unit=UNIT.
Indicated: value=40 unit=mV
